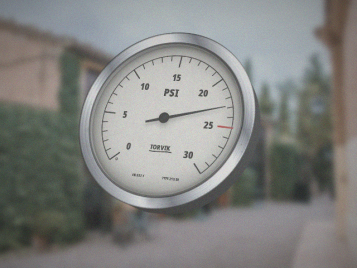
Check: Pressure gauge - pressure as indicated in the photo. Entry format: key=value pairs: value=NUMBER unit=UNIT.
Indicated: value=23 unit=psi
